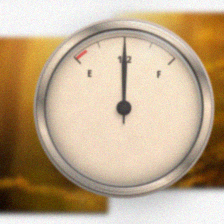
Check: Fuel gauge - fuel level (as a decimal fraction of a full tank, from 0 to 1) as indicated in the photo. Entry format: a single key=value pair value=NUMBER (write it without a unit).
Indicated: value=0.5
